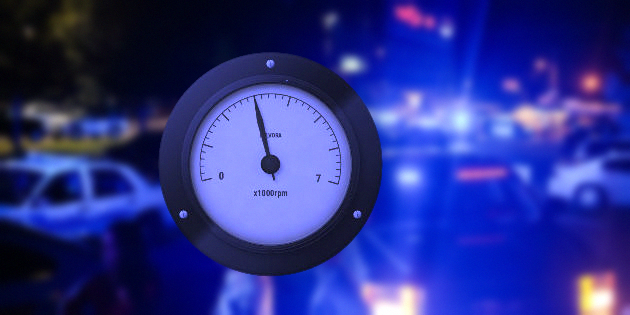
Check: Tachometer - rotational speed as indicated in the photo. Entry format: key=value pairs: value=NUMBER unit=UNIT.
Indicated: value=3000 unit=rpm
